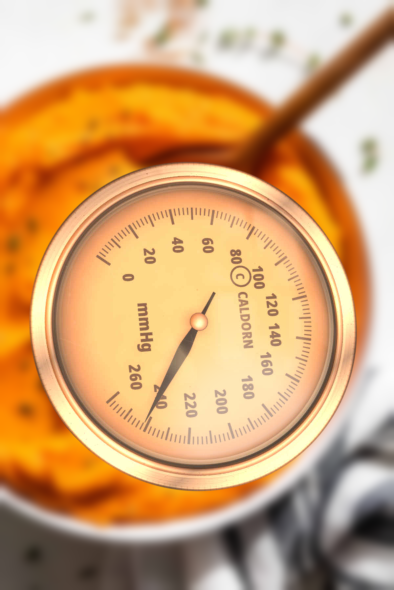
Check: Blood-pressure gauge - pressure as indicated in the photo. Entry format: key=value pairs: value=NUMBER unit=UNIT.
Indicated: value=242 unit=mmHg
